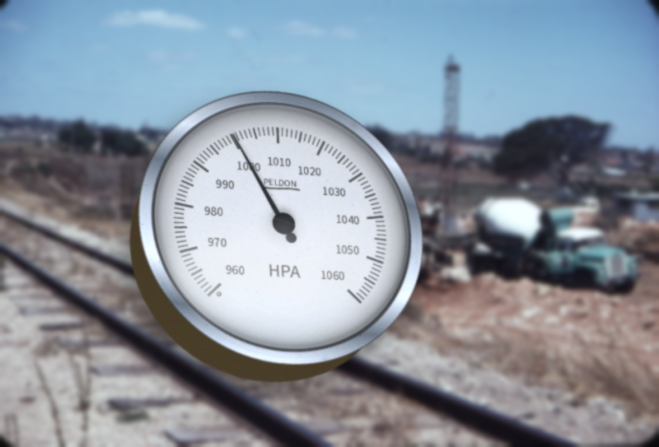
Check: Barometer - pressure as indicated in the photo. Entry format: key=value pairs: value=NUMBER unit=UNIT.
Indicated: value=1000 unit=hPa
